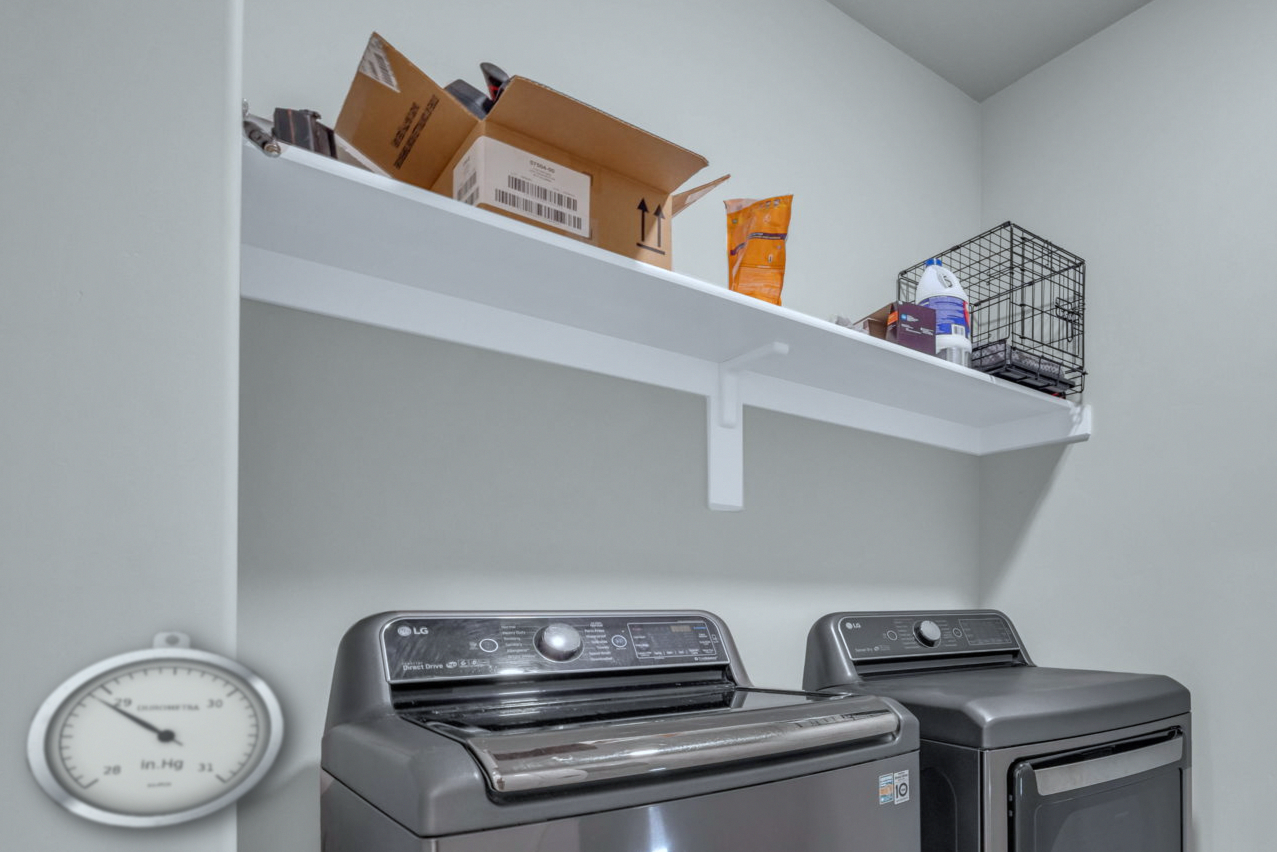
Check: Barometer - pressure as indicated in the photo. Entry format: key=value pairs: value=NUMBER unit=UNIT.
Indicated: value=28.9 unit=inHg
